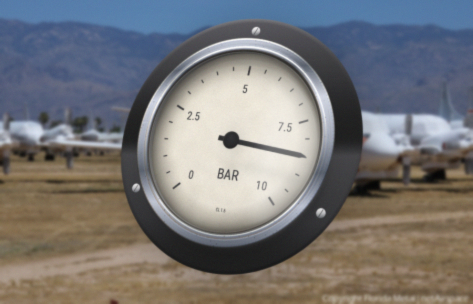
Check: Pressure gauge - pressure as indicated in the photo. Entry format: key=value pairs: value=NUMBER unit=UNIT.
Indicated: value=8.5 unit=bar
